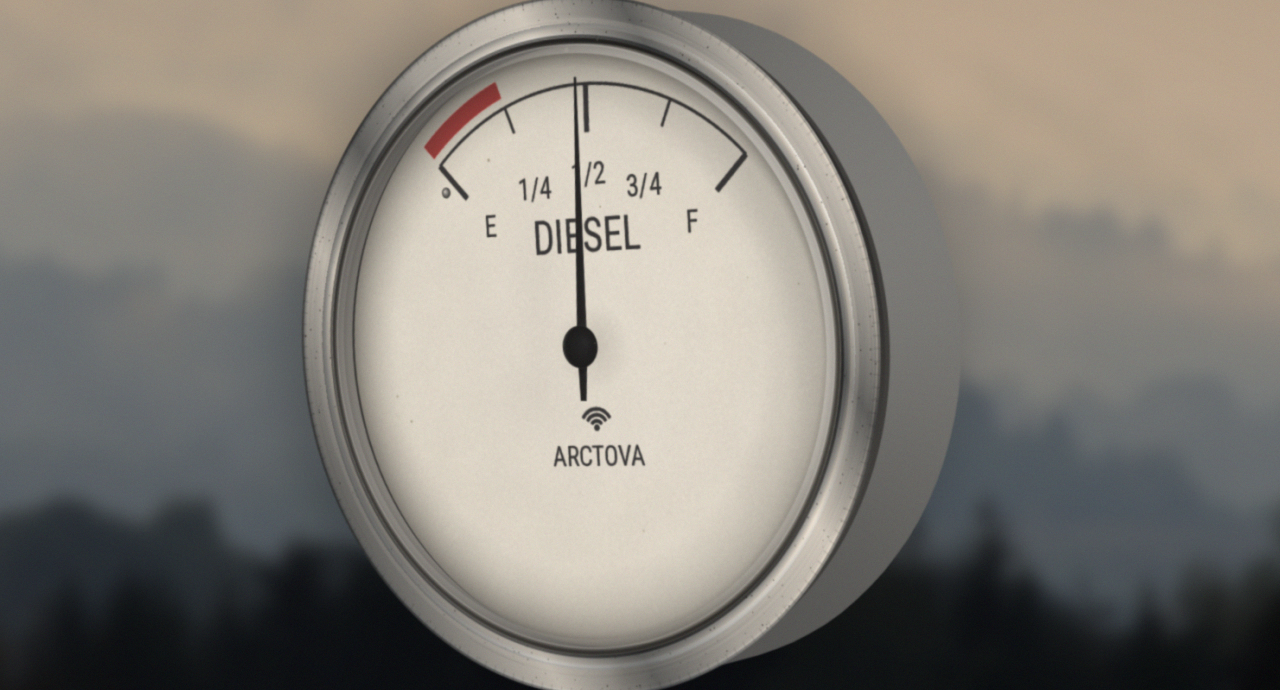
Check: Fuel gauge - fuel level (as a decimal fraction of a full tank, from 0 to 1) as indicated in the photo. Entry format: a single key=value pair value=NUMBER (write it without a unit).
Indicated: value=0.5
